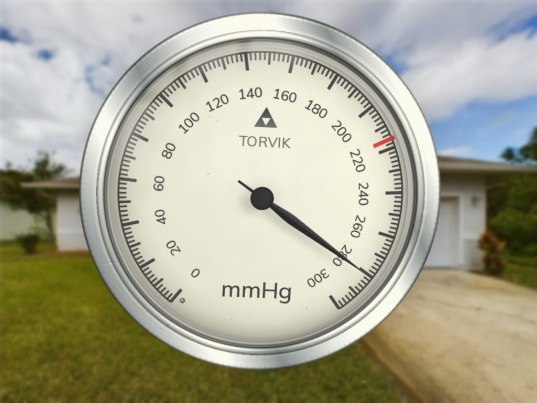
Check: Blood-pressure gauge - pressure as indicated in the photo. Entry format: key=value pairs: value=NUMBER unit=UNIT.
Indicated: value=280 unit=mmHg
